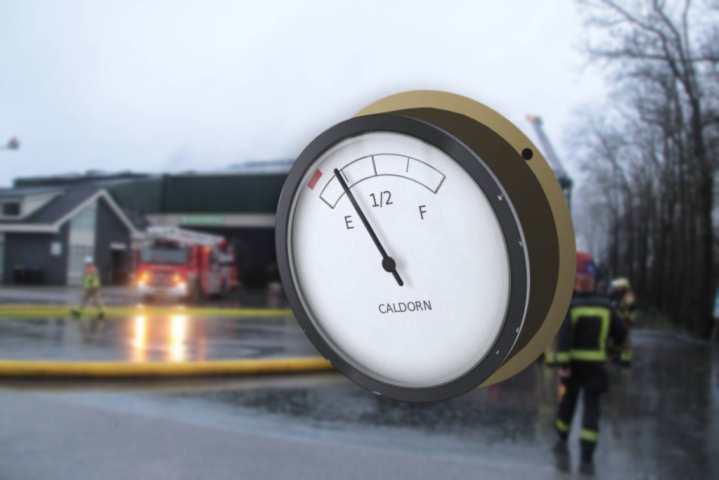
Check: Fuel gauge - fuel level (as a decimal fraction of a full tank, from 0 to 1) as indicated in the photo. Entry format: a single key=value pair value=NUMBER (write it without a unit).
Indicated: value=0.25
